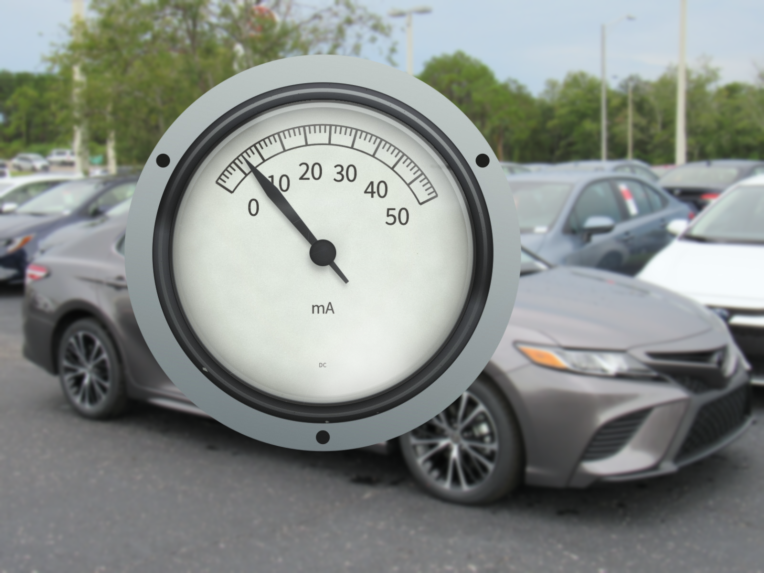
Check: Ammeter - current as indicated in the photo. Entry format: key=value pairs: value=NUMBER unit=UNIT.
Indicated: value=7 unit=mA
